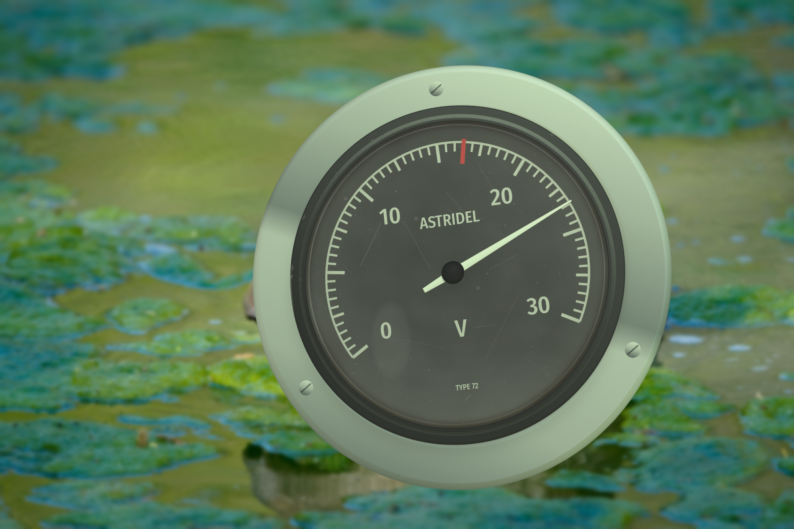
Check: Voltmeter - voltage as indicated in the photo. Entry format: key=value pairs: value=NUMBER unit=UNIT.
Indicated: value=23.5 unit=V
